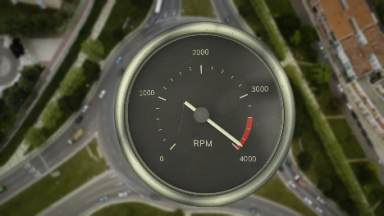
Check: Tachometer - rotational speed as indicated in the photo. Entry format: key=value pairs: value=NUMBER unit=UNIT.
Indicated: value=3900 unit=rpm
